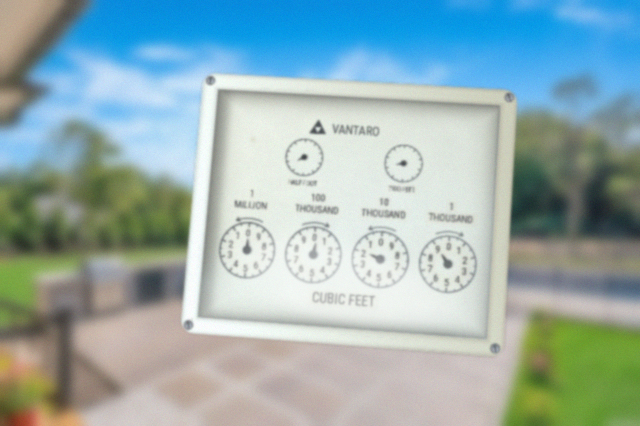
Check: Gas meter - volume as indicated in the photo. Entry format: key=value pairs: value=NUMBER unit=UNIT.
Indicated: value=1900 unit=ft³
